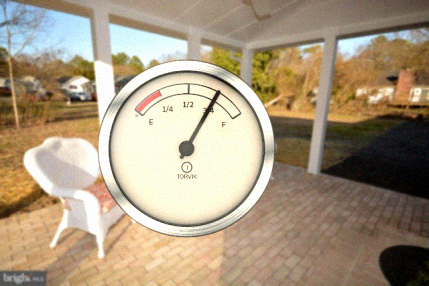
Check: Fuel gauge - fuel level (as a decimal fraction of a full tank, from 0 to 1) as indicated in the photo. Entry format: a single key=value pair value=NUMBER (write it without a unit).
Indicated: value=0.75
